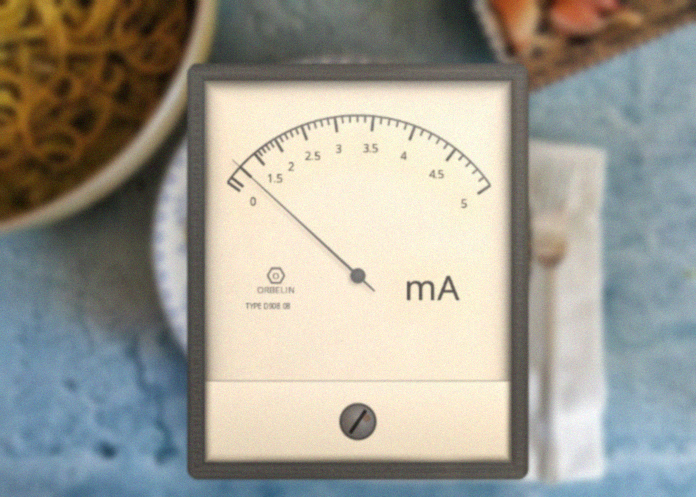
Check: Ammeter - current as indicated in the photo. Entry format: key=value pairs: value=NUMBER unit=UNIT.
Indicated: value=1 unit=mA
